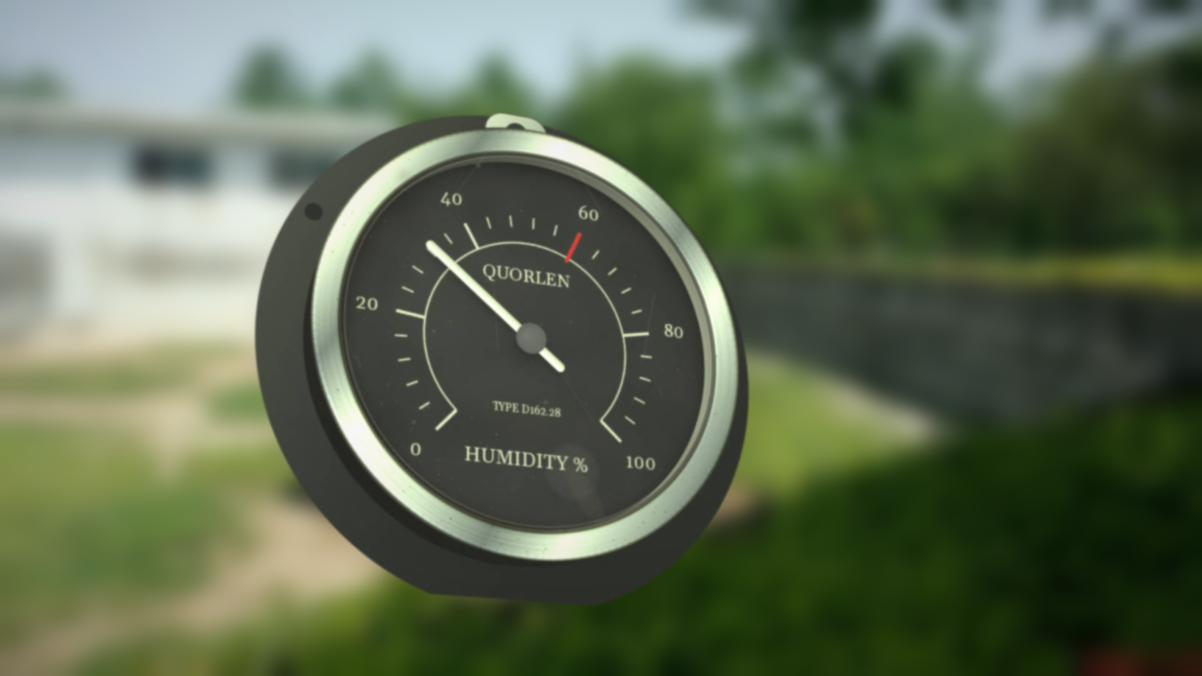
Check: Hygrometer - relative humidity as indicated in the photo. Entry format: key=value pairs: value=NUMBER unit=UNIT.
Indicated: value=32 unit=%
